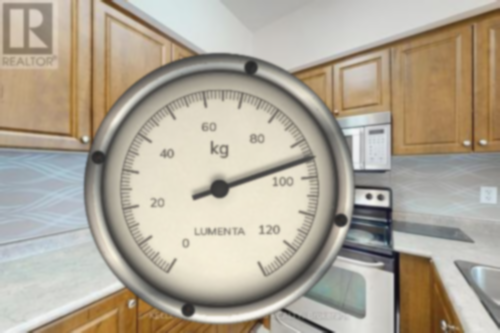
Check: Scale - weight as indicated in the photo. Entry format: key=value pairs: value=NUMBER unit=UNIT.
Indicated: value=95 unit=kg
